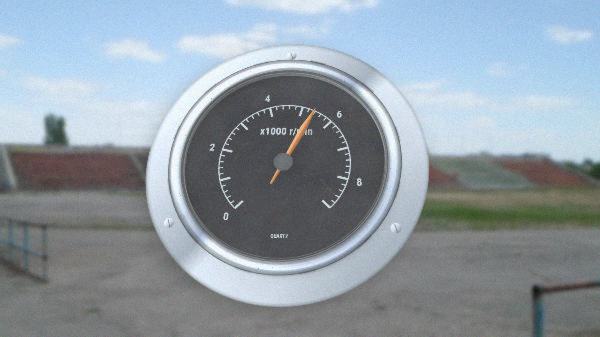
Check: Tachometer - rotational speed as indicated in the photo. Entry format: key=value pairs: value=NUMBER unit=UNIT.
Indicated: value=5400 unit=rpm
